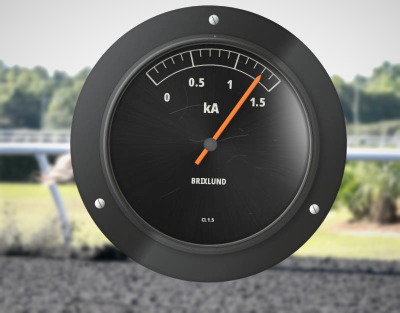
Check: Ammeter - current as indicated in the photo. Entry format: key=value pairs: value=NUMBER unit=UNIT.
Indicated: value=1.3 unit=kA
